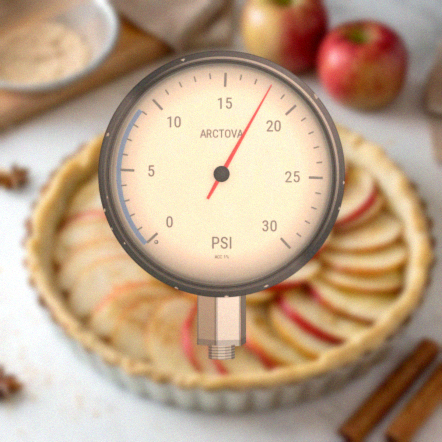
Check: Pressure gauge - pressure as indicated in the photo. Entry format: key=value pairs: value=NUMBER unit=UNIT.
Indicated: value=18 unit=psi
